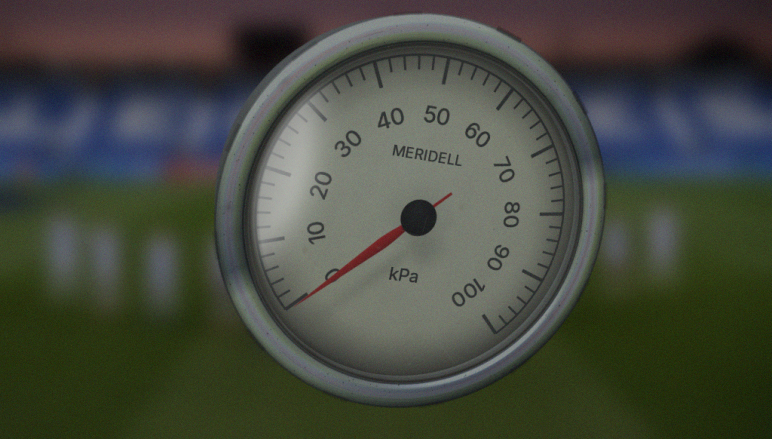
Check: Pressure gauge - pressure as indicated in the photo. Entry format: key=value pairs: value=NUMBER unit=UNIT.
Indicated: value=0 unit=kPa
